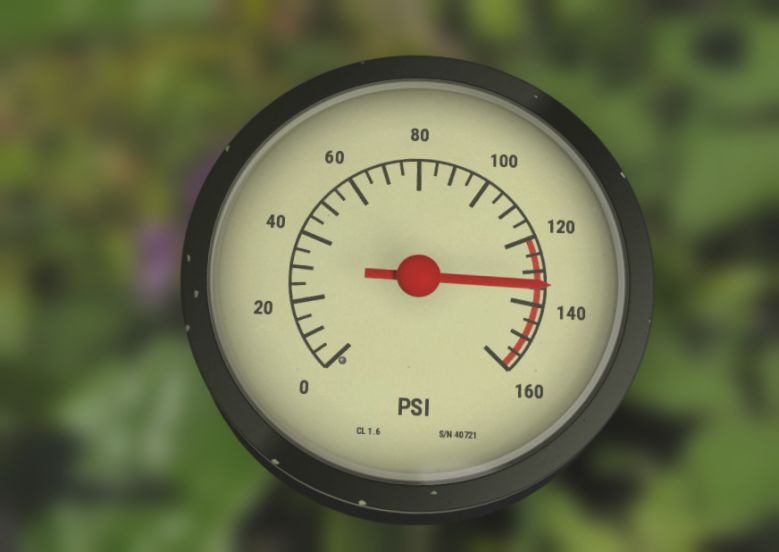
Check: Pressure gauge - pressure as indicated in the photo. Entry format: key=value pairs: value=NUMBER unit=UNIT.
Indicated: value=135 unit=psi
